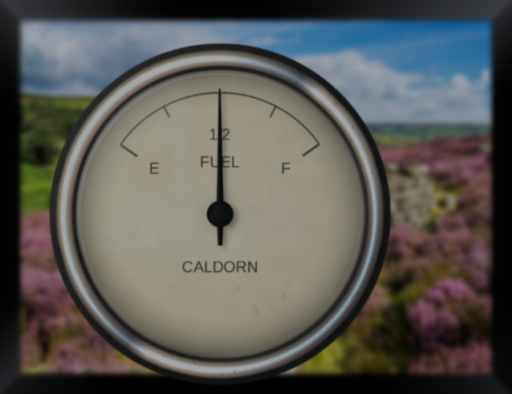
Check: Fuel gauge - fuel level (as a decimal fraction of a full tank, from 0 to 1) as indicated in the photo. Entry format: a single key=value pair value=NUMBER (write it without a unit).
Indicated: value=0.5
